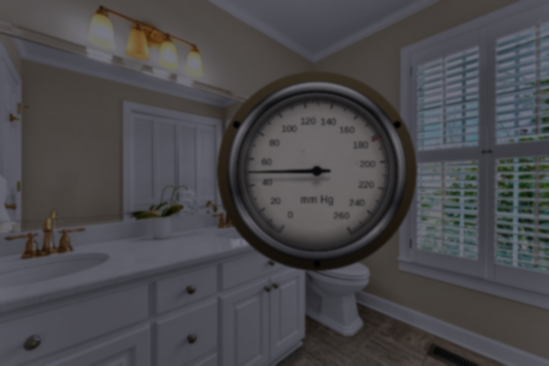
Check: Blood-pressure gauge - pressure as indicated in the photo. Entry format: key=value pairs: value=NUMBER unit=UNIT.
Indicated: value=50 unit=mmHg
